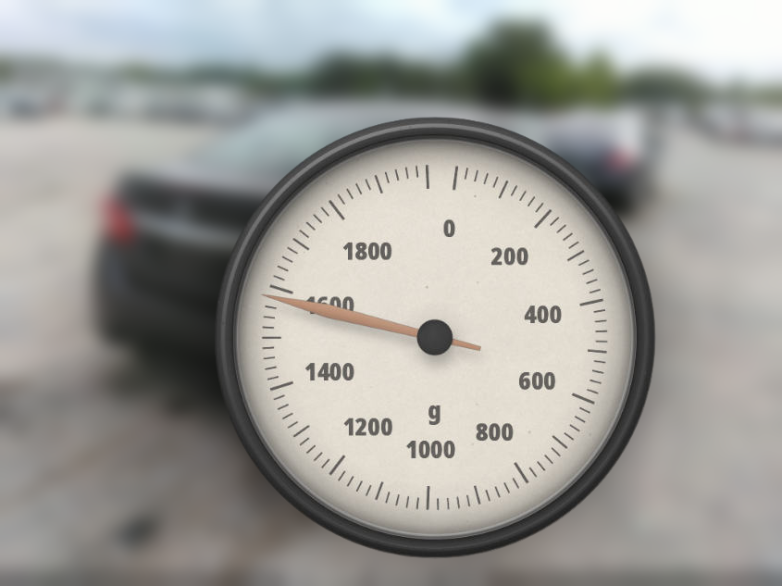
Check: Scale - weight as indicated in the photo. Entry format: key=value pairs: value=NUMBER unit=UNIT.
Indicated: value=1580 unit=g
